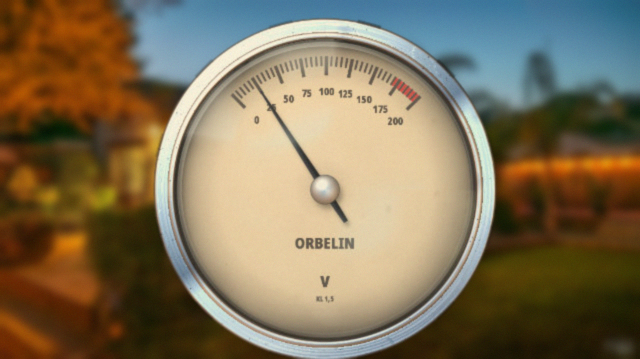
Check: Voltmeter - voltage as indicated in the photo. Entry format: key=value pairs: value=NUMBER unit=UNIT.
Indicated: value=25 unit=V
